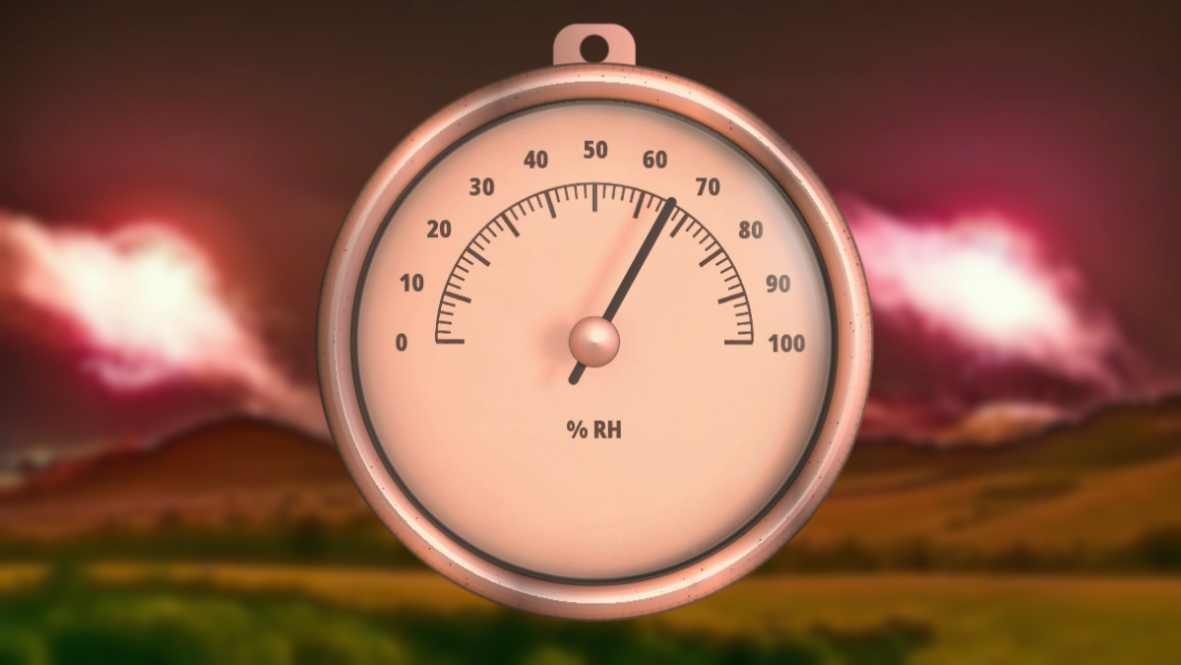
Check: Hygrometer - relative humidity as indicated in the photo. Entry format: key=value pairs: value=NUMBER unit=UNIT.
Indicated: value=66 unit=%
